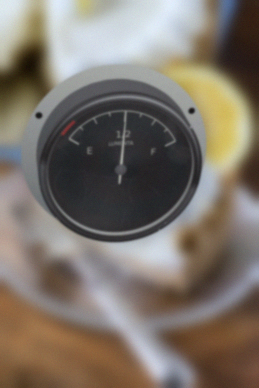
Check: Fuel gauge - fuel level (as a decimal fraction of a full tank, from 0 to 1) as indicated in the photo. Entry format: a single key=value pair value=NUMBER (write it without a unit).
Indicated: value=0.5
